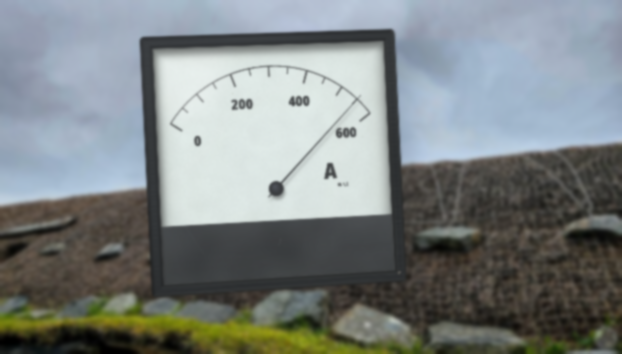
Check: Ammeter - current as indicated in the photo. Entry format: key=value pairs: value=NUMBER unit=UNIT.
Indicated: value=550 unit=A
